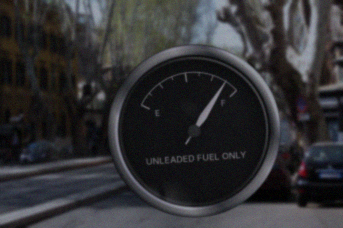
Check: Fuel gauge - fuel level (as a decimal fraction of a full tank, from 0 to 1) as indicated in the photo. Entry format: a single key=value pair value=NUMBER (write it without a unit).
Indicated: value=0.875
